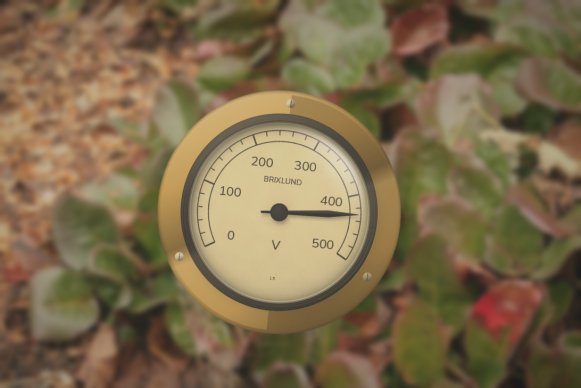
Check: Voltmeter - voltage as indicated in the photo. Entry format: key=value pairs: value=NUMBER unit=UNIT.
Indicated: value=430 unit=V
